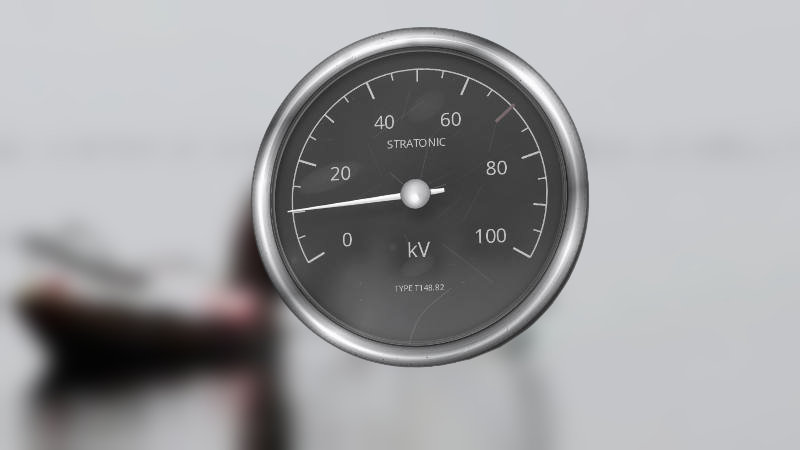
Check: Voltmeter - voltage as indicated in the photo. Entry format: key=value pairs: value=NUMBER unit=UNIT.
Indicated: value=10 unit=kV
